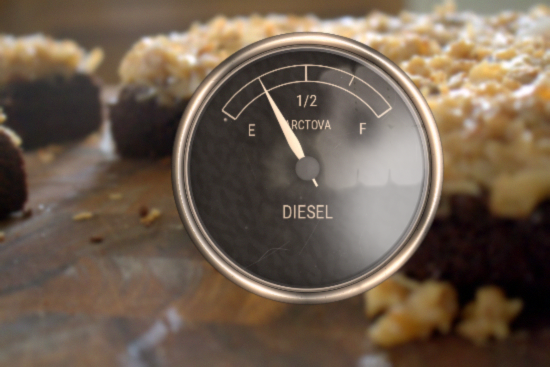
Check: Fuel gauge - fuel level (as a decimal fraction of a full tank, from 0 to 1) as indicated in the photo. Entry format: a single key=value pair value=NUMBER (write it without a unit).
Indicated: value=0.25
